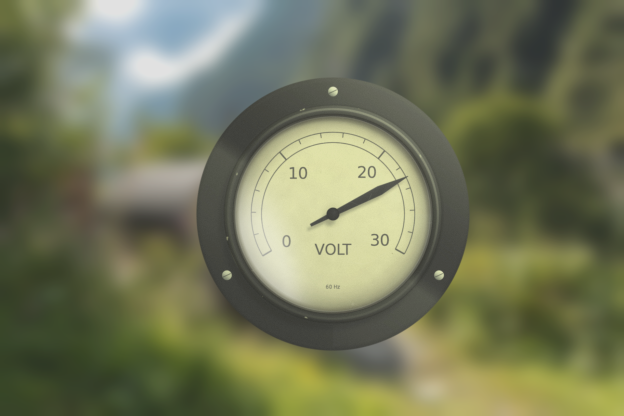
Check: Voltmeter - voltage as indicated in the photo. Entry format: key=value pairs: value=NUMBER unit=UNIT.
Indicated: value=23 unit=V
